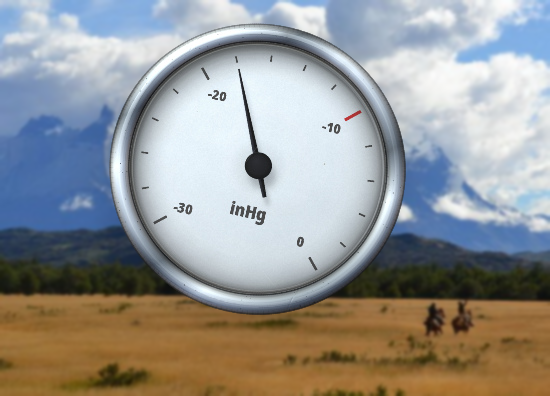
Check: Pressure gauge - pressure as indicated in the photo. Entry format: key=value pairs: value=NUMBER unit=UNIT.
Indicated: value=-18 unit=inHg
